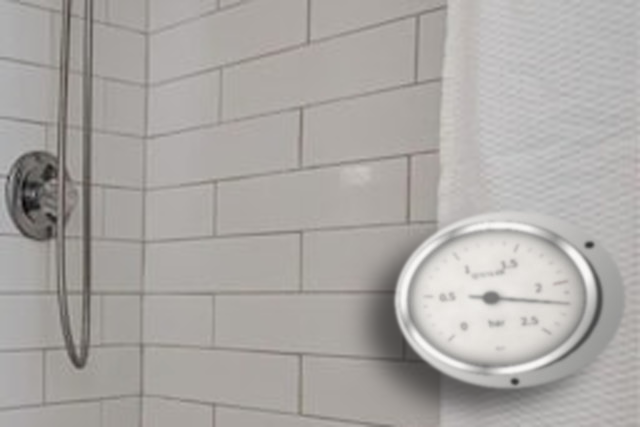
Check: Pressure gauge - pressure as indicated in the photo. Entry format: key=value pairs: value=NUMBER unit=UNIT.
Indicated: value=2.2 unit=bar
